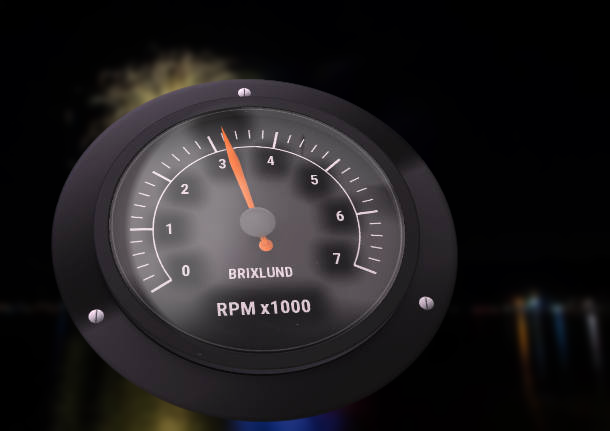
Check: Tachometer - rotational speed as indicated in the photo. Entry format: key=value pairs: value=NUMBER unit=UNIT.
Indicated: value=3200 unit=rpm
